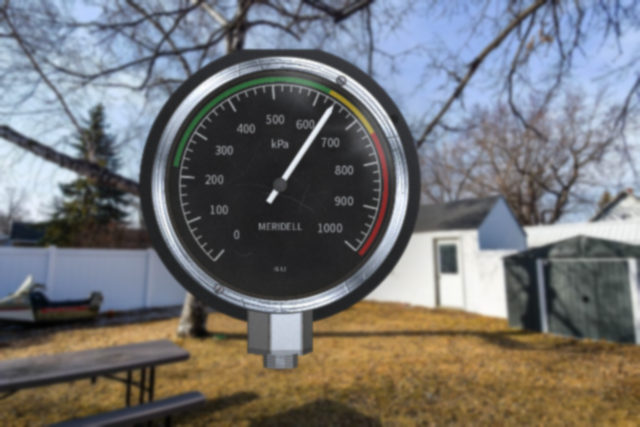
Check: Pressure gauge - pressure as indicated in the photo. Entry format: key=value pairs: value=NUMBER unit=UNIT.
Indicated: value=640 unit=kPa
